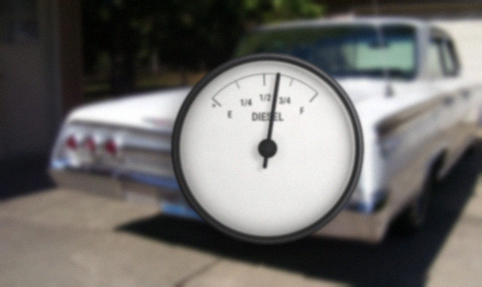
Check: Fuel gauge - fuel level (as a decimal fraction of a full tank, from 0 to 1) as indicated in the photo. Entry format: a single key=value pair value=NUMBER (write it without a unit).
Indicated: value=0.625
